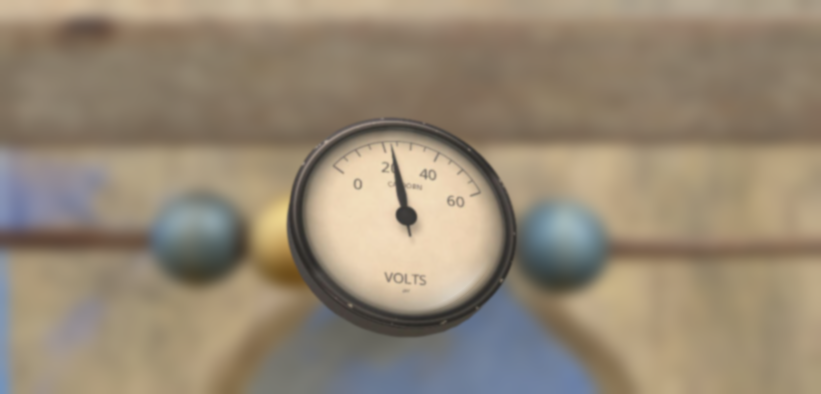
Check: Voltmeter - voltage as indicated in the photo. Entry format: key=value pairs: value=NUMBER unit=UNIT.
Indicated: value=22.5 unit=V
